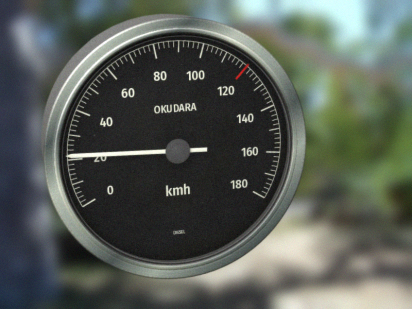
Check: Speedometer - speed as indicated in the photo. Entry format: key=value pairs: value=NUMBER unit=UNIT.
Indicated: value=22 unit=km/h
